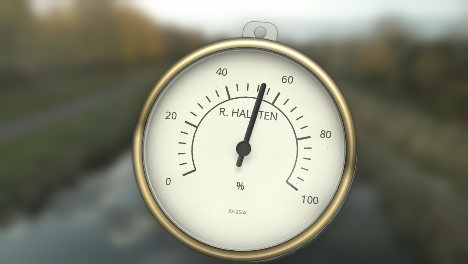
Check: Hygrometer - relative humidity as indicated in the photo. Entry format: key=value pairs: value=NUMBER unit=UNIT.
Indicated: value=54 unit=%
